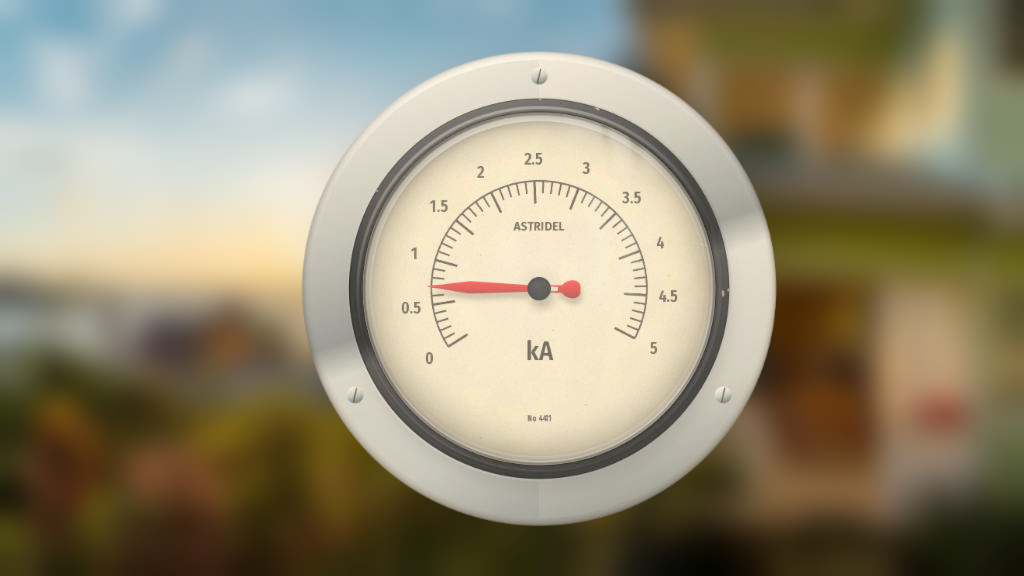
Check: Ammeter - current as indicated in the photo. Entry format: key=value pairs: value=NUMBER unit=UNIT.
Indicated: value=0.7 unit=kA
